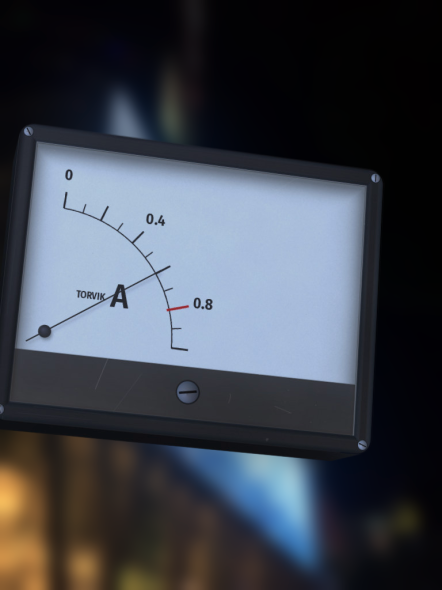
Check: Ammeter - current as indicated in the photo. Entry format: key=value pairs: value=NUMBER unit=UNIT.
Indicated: value=0.6 unit=A
